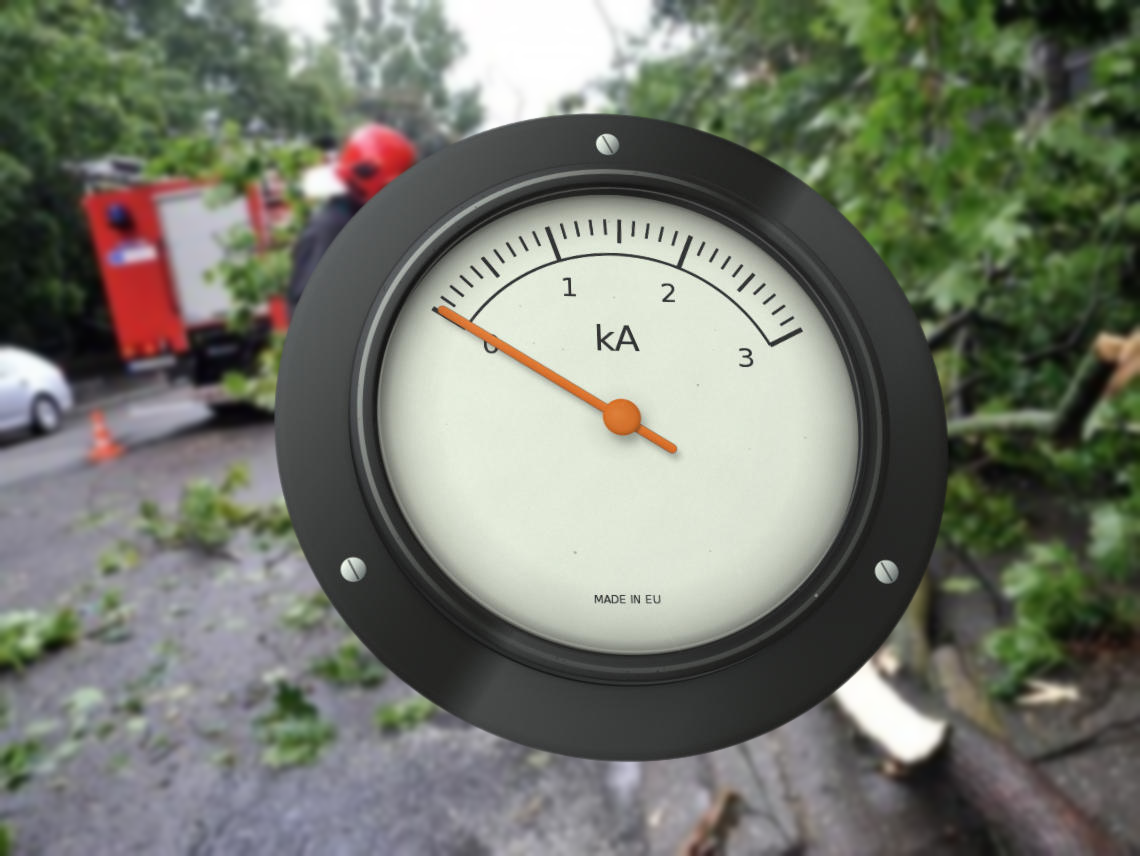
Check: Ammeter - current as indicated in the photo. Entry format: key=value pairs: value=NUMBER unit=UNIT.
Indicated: value=0 unit=kA
